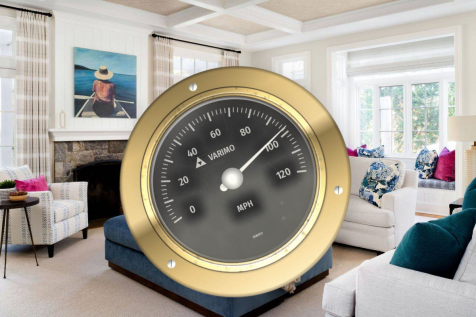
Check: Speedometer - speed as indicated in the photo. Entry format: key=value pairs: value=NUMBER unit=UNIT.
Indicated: value=98 unit=mph
